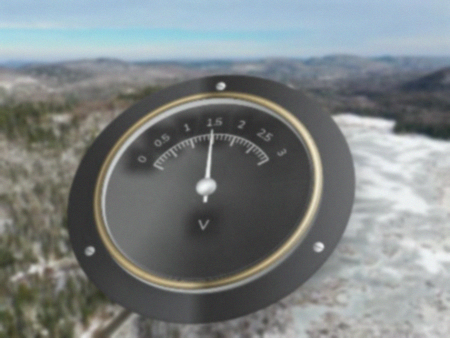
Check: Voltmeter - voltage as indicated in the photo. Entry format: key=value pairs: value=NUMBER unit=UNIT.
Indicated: value=1.5 unit=V
